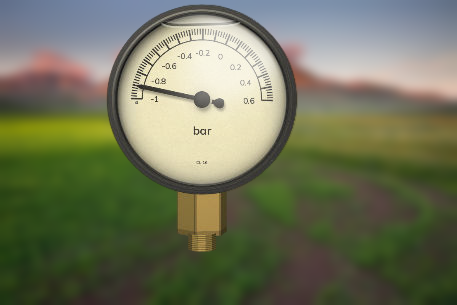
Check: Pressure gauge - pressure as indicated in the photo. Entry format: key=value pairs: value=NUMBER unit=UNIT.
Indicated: value=-0.9 unit=bar
